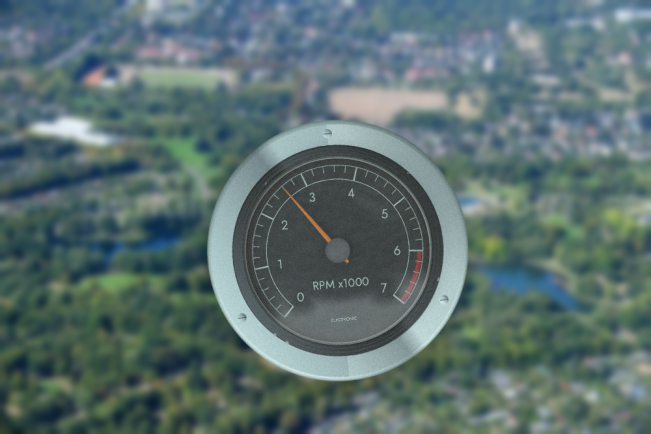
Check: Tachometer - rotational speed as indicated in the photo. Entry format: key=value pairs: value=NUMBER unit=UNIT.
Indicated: value=2600 unit=rpm
